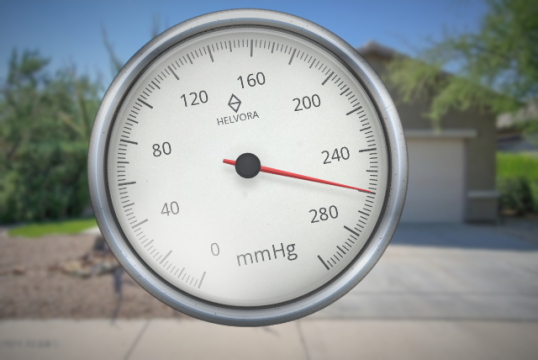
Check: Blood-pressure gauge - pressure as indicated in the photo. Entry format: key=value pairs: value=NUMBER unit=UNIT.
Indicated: value=260 unit=mmHg
